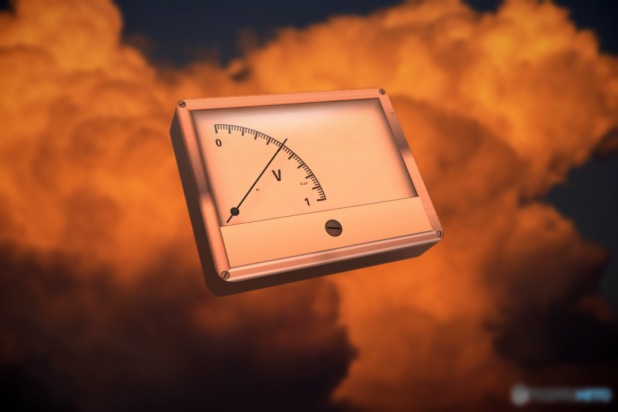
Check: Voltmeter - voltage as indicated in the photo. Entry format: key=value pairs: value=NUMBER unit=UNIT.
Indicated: value=0.5 unit=V
